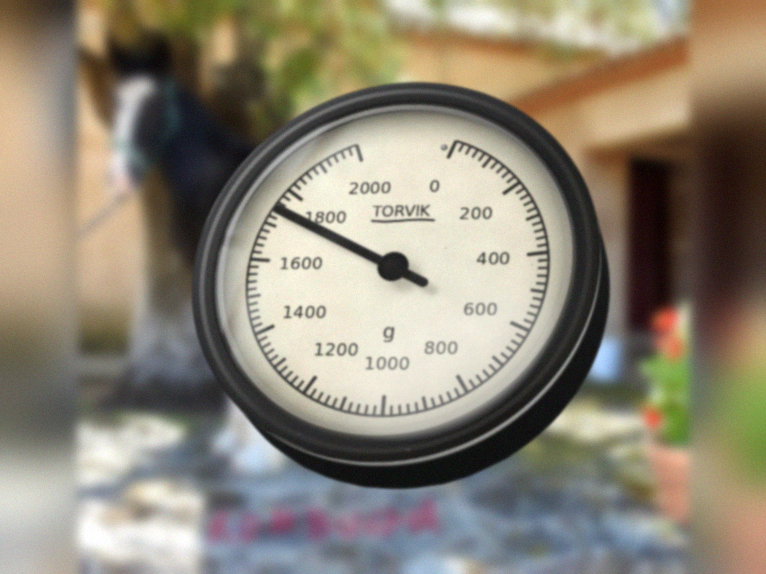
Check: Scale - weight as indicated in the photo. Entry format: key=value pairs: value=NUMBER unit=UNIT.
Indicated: value=1740 unit=g
